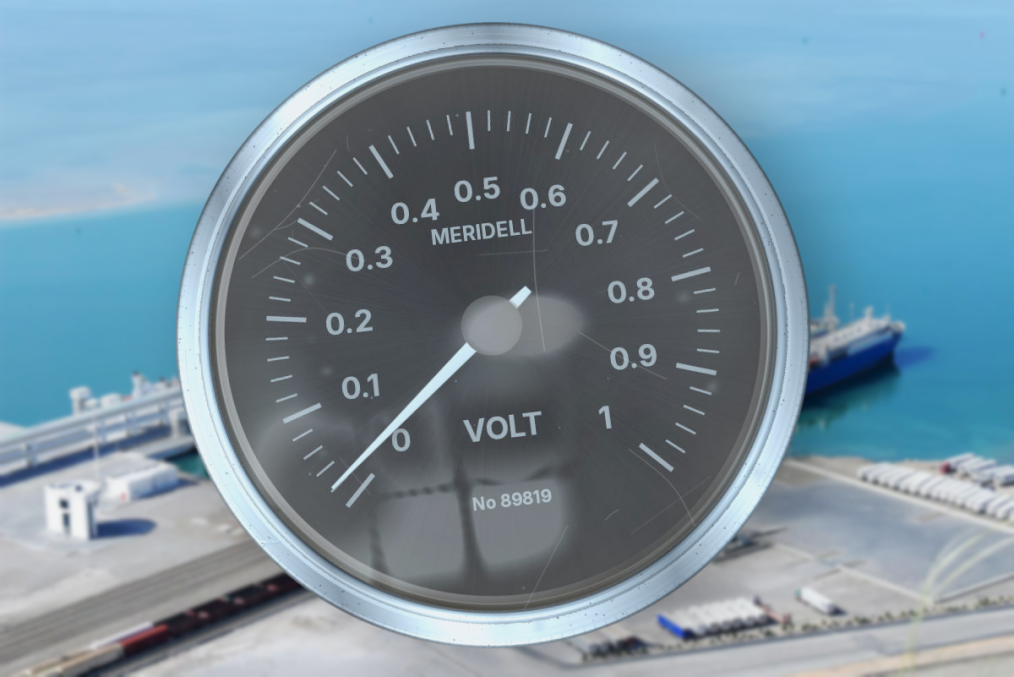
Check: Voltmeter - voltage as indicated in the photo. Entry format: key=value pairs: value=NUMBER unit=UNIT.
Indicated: value=0.02 unit=V
